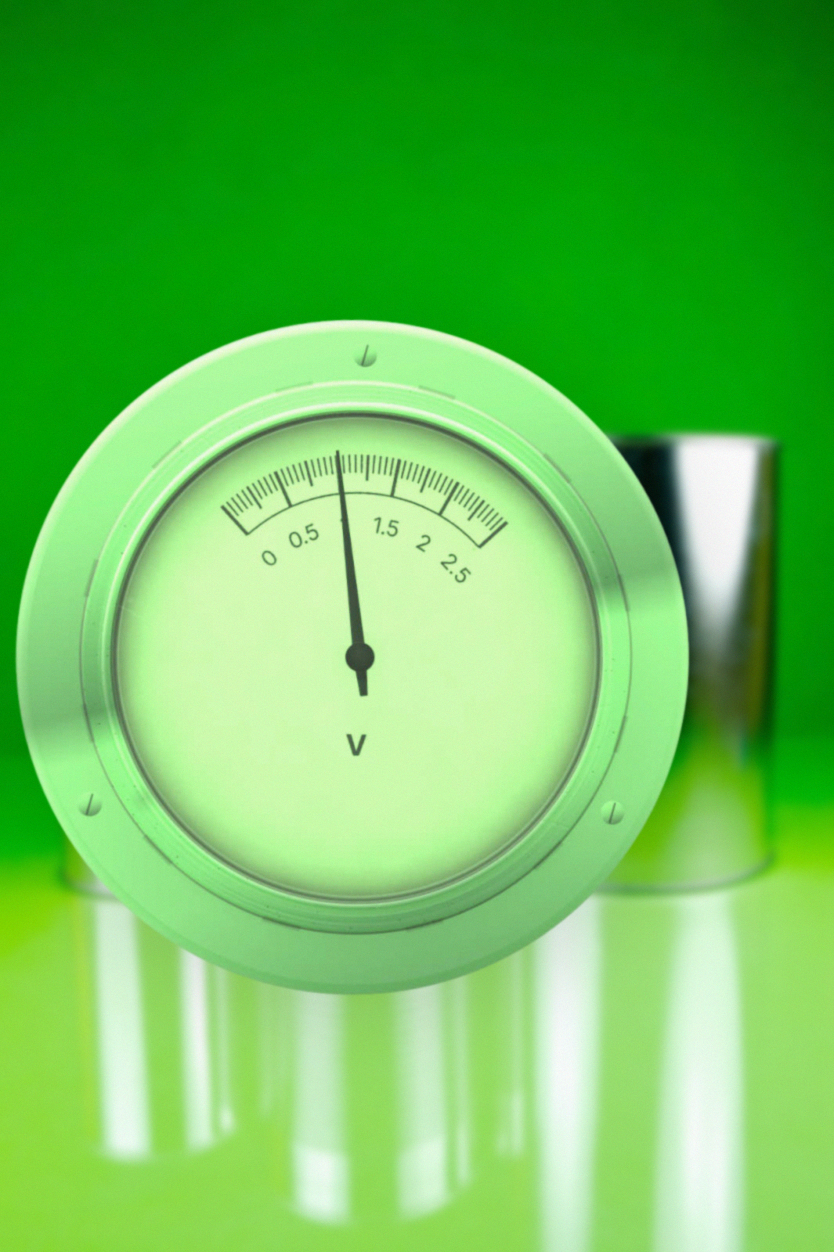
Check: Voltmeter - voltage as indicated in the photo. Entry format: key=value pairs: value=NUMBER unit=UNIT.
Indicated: value=1 unit=V
